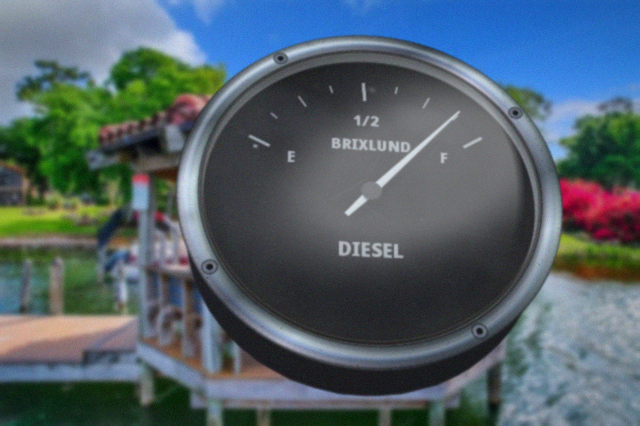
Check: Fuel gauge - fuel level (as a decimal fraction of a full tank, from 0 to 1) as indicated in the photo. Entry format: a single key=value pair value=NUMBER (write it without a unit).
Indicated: value=0.875
